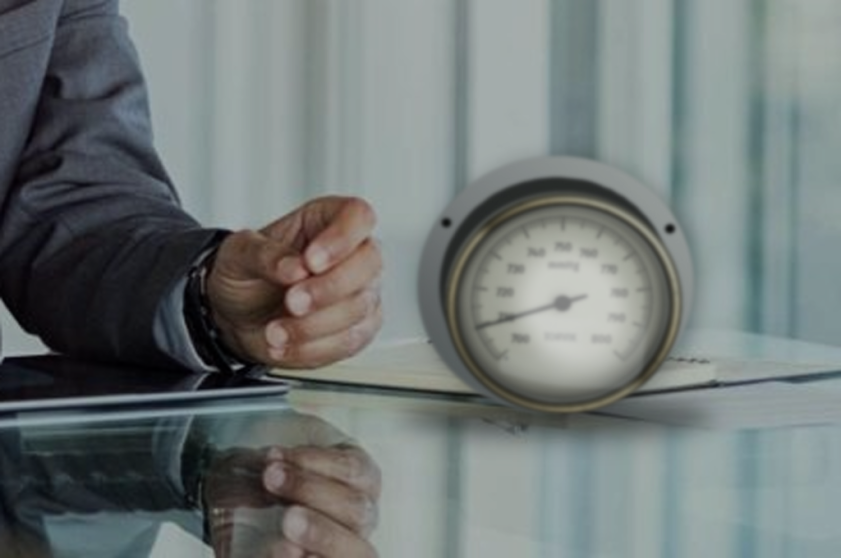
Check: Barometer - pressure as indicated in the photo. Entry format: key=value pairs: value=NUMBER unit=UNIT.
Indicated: value=710 unit=mmHg
